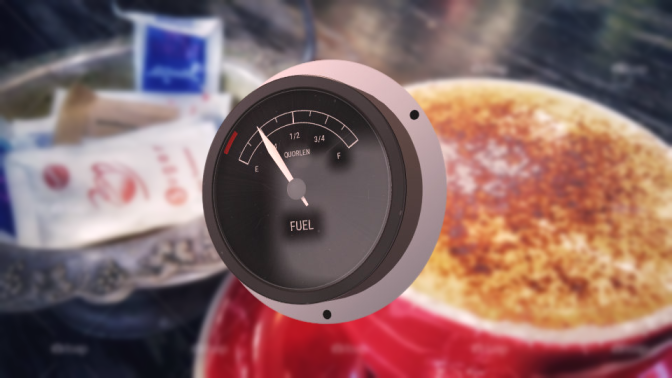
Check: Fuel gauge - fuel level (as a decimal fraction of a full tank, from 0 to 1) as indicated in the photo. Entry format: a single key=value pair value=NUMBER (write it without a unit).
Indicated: value=0.25
